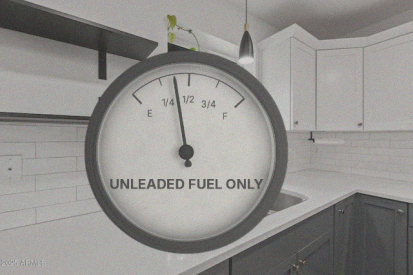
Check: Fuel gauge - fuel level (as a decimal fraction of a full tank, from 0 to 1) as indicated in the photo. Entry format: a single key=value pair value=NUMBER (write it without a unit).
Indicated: value=0.375
